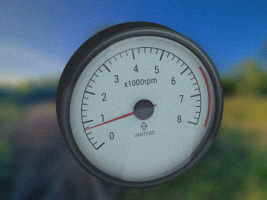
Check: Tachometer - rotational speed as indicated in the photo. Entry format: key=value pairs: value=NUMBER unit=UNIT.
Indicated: value=800 unit=rpm
